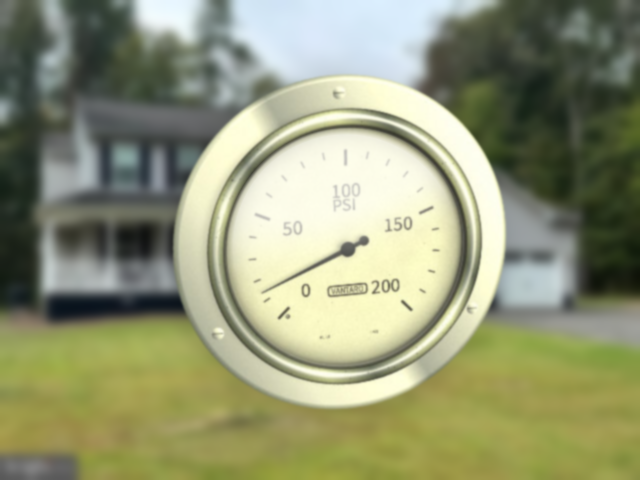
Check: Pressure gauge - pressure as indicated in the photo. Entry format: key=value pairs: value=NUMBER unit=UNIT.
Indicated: value=15 unit=psi
